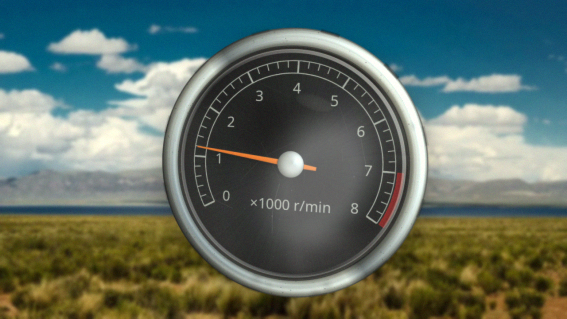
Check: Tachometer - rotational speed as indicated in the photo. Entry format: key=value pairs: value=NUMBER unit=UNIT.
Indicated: value=1200 unit=rpm
